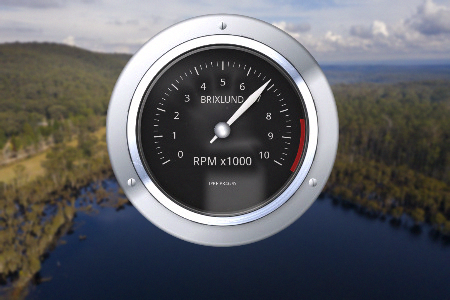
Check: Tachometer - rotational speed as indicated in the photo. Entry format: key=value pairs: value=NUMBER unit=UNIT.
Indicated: value=6800 unit=rpm
